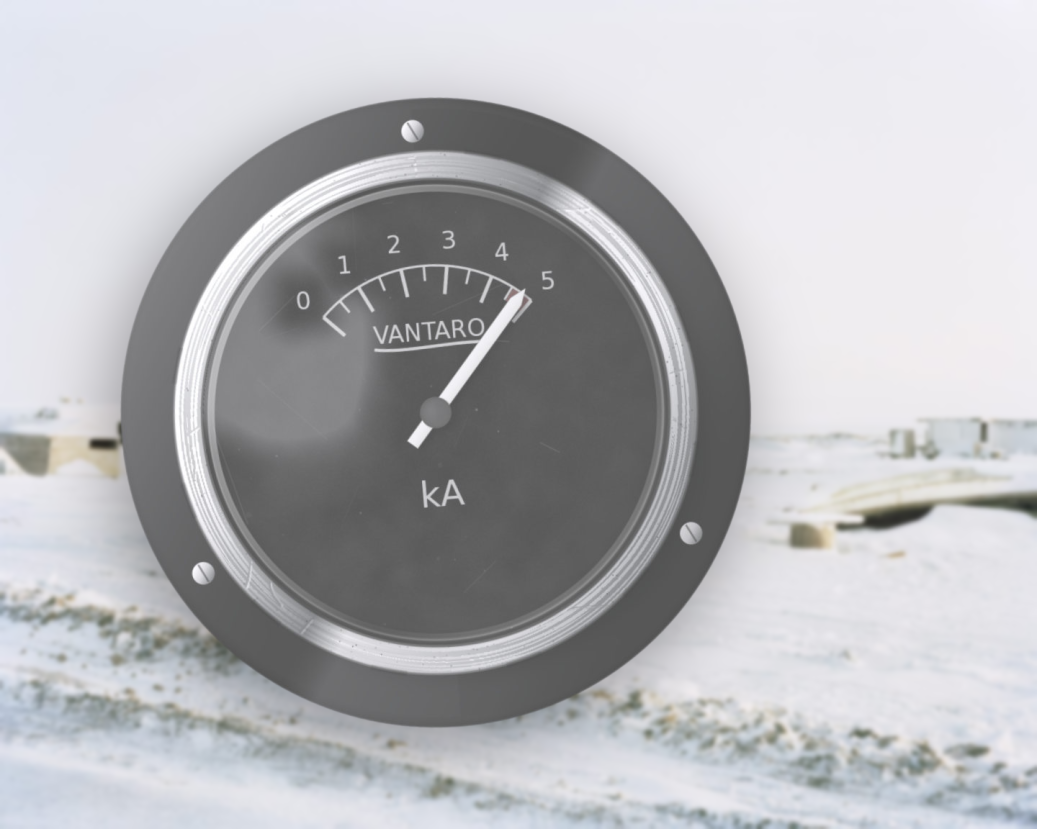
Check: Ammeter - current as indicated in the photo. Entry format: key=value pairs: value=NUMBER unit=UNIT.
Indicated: value=4.75 unit=kA
